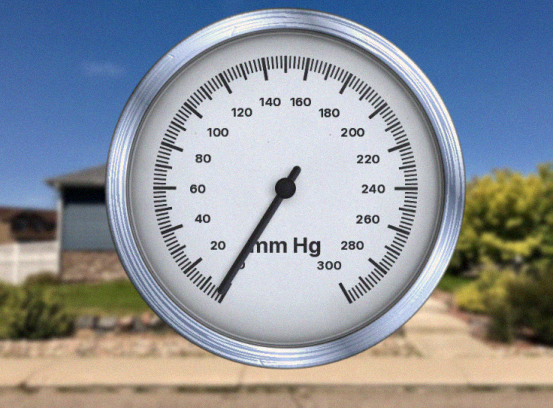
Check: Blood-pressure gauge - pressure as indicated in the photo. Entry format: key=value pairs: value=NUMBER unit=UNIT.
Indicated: value=2 unit=mmHg
